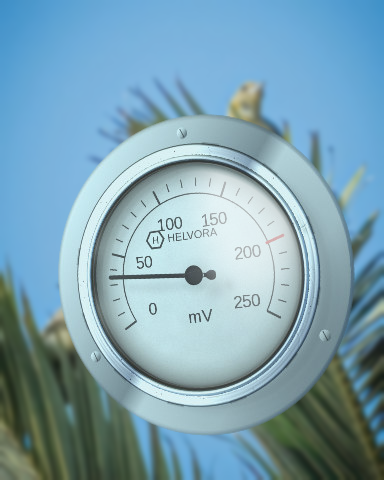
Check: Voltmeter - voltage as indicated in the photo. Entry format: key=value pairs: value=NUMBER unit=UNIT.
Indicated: value=35 unit=mV
